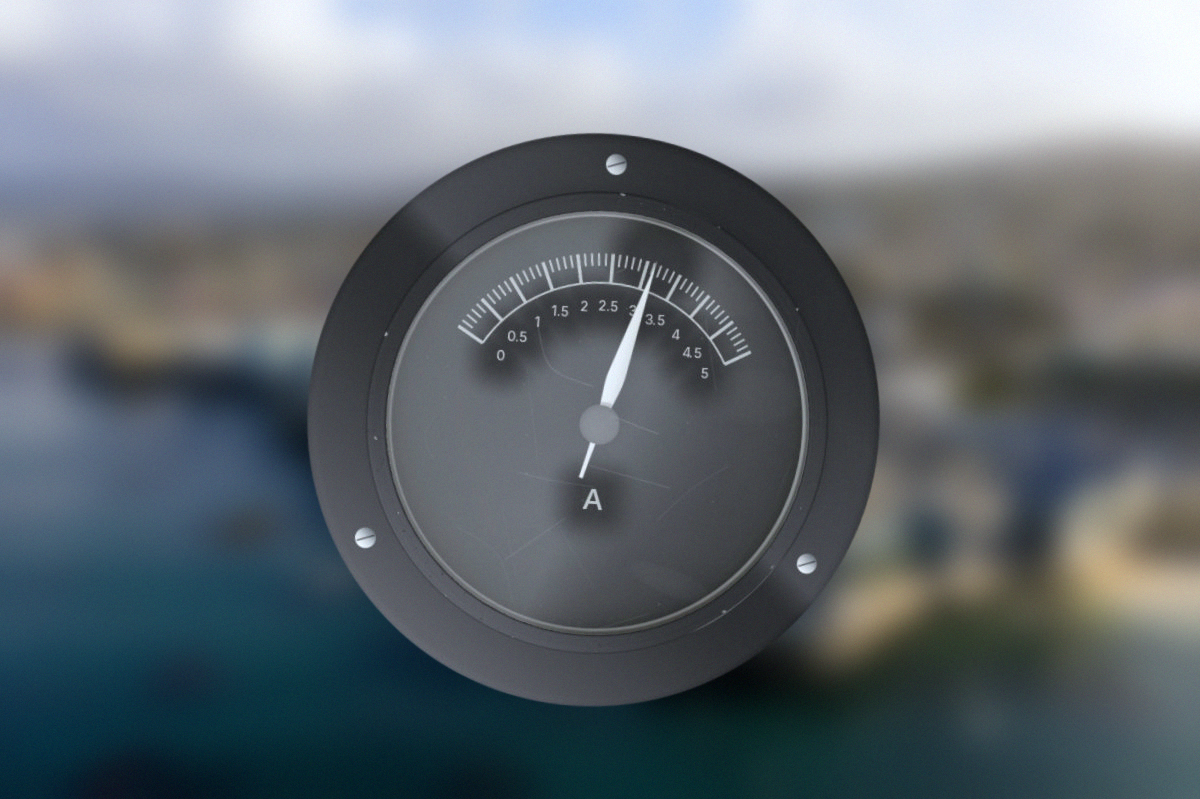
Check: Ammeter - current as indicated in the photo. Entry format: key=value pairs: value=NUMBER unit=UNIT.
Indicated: value=3.1 unit=A
